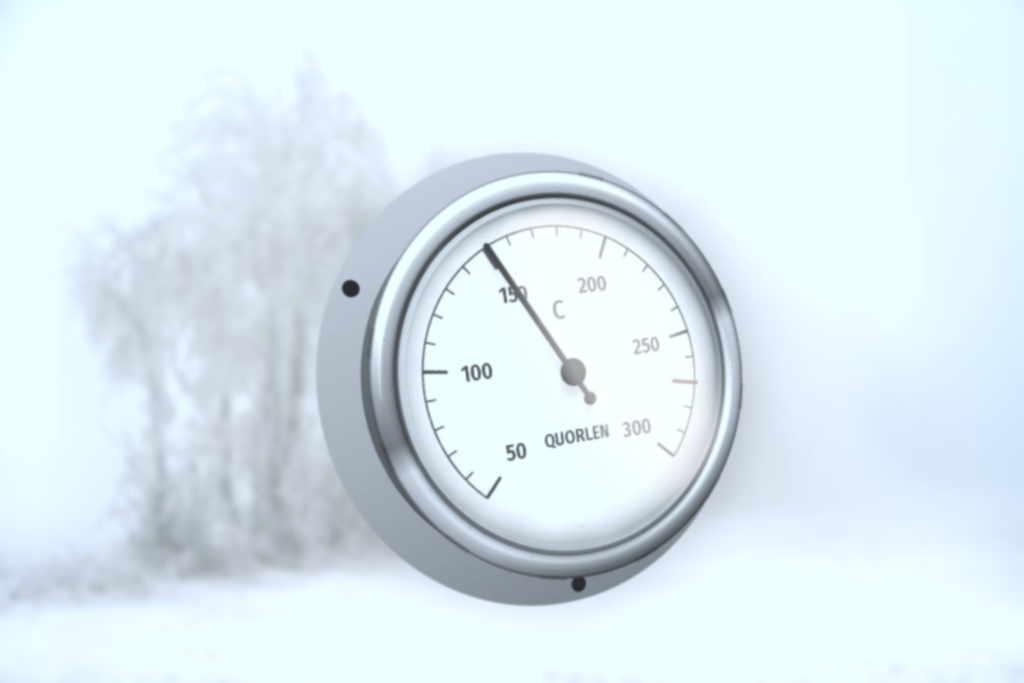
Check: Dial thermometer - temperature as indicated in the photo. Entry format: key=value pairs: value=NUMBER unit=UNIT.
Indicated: value=150 unit=°C
